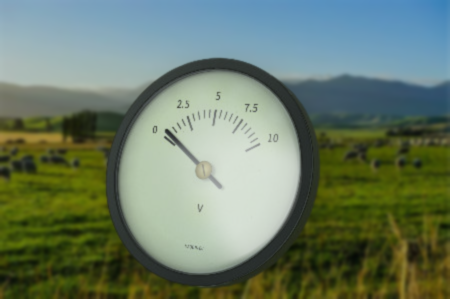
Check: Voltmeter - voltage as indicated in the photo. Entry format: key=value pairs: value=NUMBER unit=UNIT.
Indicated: value=0.5 unit=V
